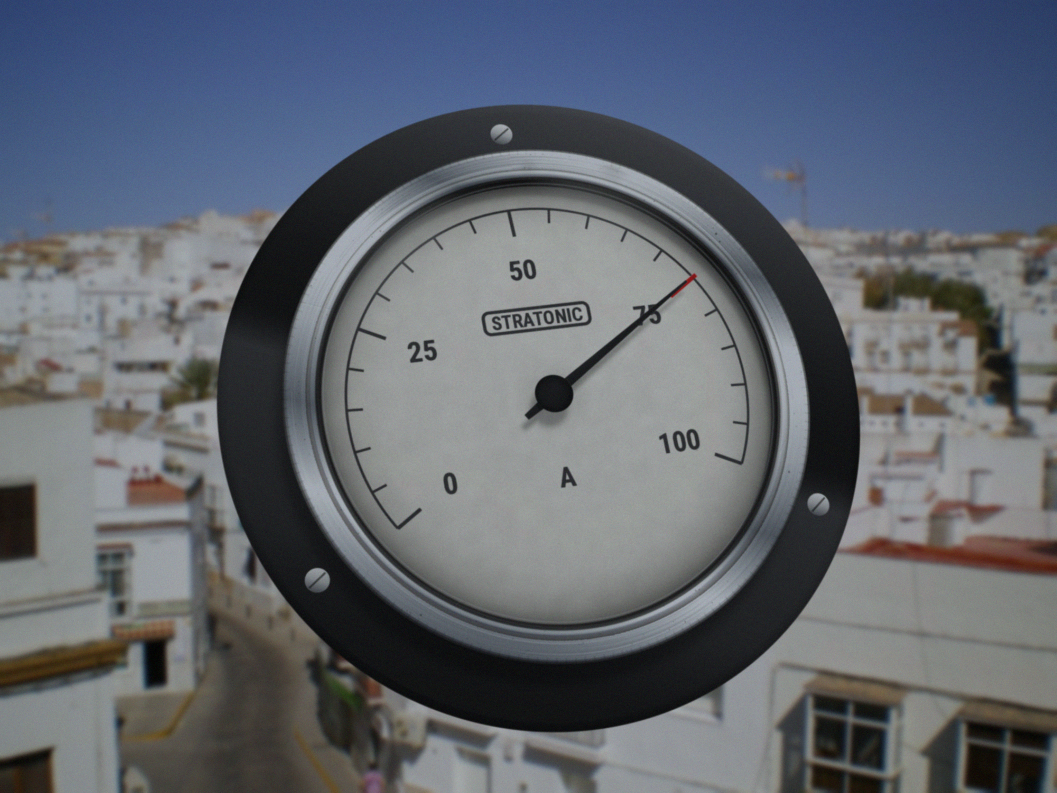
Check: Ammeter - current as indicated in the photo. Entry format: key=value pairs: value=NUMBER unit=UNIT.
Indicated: value=75 unit=A
